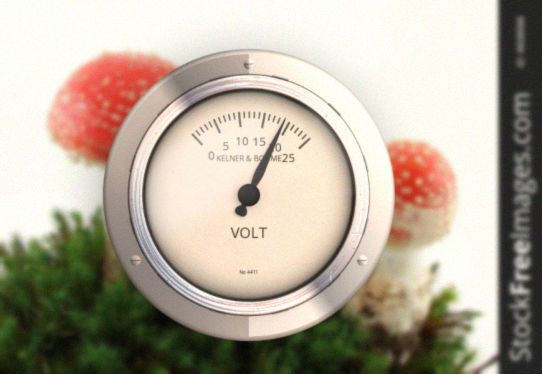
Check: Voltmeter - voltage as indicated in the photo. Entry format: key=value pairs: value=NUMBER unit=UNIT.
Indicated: value=19 unit=V
